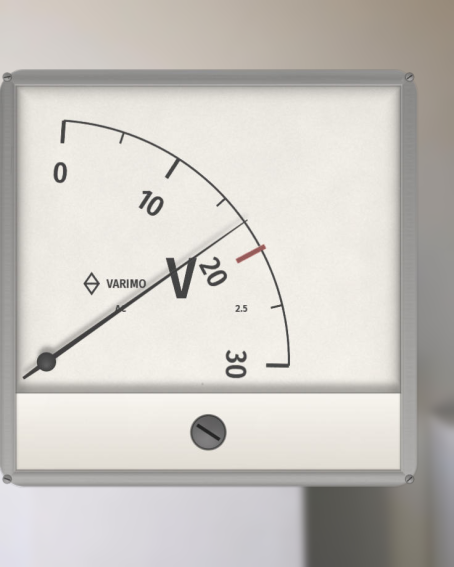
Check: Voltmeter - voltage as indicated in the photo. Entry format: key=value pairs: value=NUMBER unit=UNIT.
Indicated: value=17.5 unit=V
